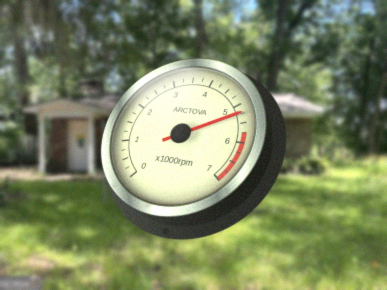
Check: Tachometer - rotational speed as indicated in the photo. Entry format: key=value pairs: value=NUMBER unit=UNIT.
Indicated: value=5250 unit=rpm
